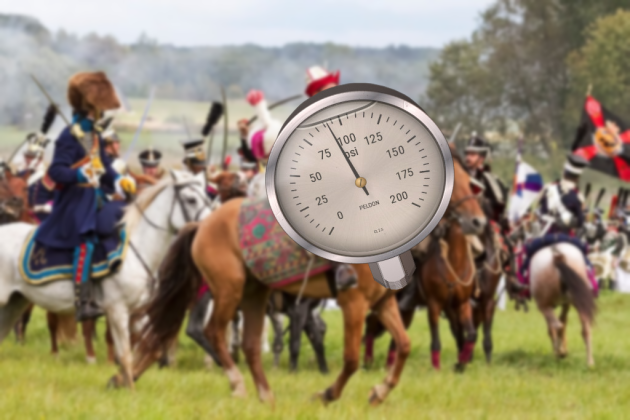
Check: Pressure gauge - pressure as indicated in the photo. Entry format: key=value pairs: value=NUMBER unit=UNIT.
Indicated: value=92.5 unit=psi
